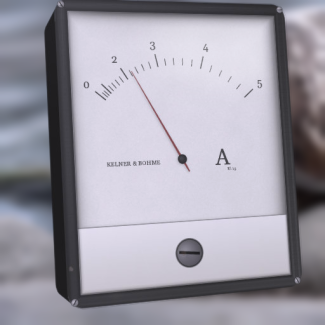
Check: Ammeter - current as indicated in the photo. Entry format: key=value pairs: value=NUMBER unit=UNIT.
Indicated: value=2.2 unit=A
